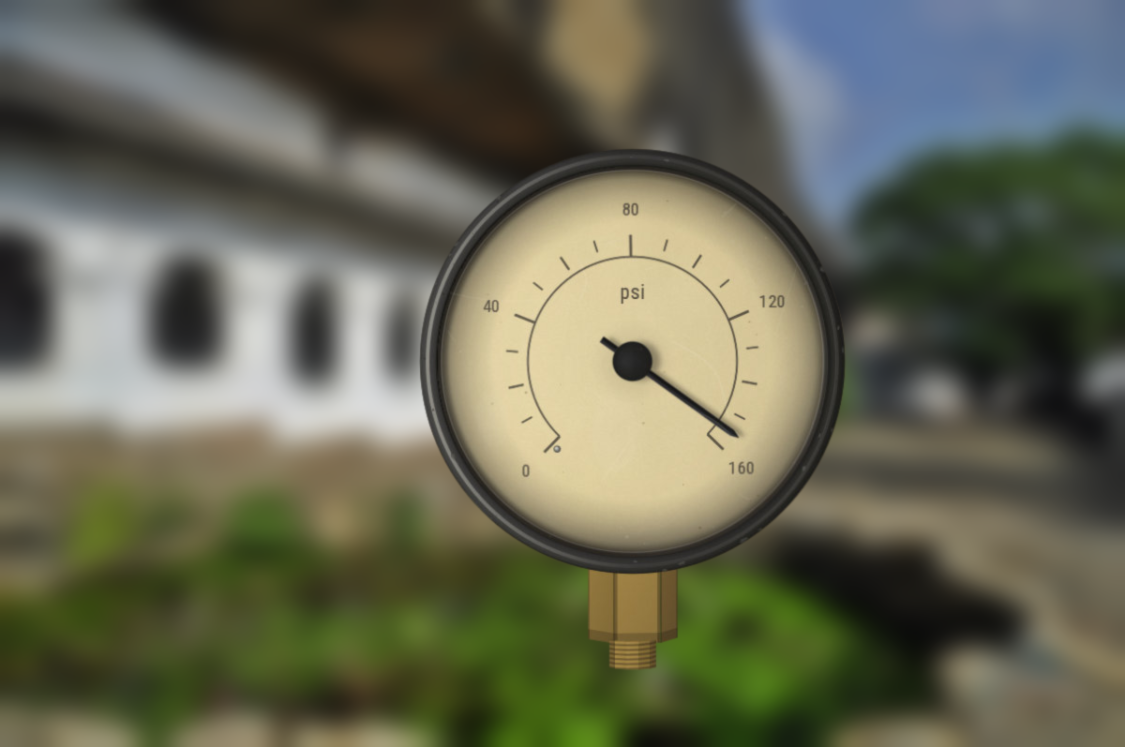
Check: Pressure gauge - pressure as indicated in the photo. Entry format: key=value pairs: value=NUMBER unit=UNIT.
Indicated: value=155 unit=psi
